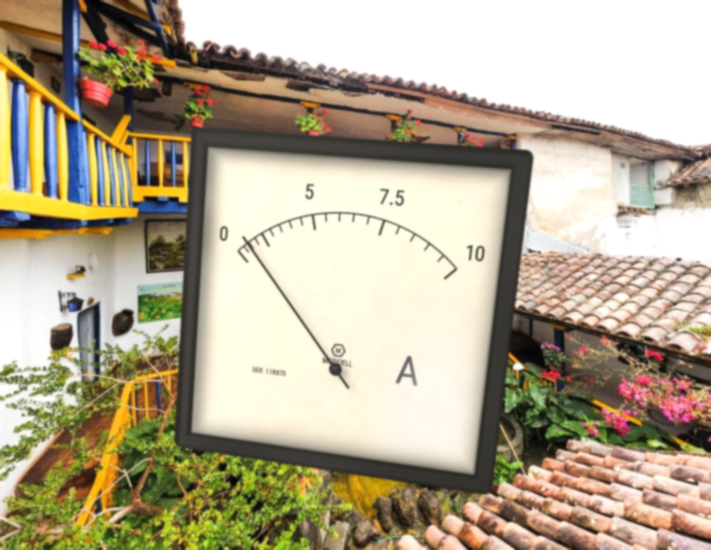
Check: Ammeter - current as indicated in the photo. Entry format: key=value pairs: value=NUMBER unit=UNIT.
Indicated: value=1.5 unit=A
